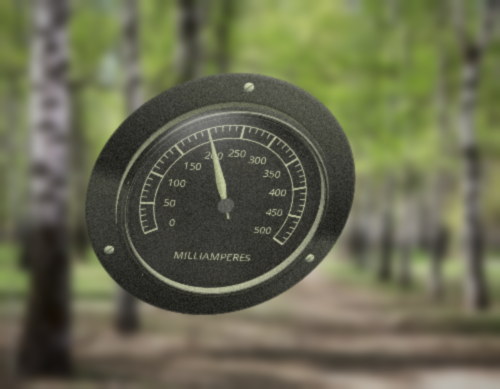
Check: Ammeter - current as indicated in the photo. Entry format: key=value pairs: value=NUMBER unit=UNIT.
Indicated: value=200 unit=mA
